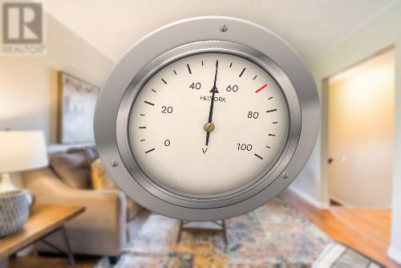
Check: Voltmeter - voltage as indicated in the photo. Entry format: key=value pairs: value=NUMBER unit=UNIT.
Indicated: value=50 unit=V
